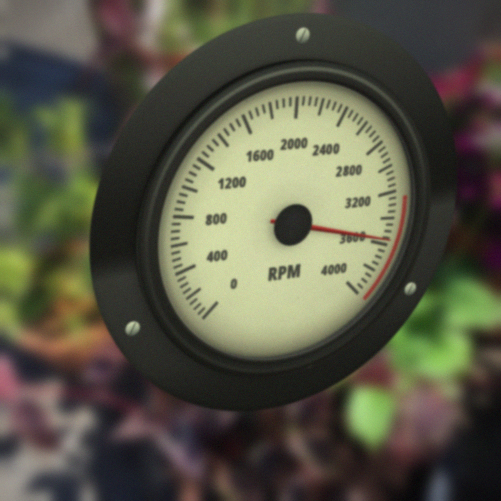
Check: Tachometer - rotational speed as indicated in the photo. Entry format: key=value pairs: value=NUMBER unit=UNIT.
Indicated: value=3550 unit=rpm
